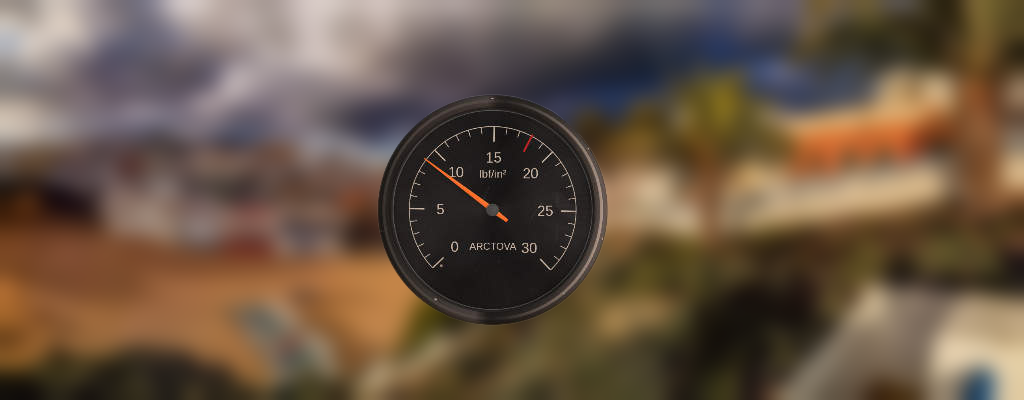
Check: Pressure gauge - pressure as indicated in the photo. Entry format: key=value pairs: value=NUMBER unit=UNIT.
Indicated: value=9 unit=psi
